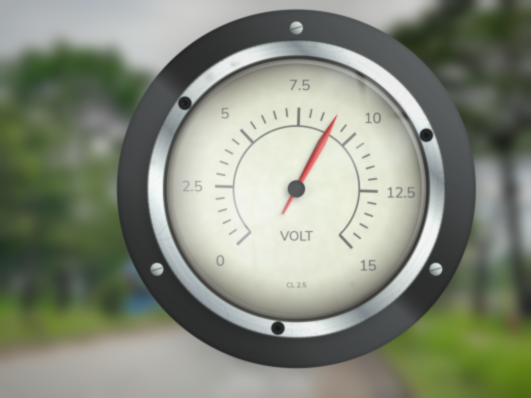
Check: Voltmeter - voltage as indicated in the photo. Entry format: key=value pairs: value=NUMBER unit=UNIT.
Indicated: value=9 unit=V
